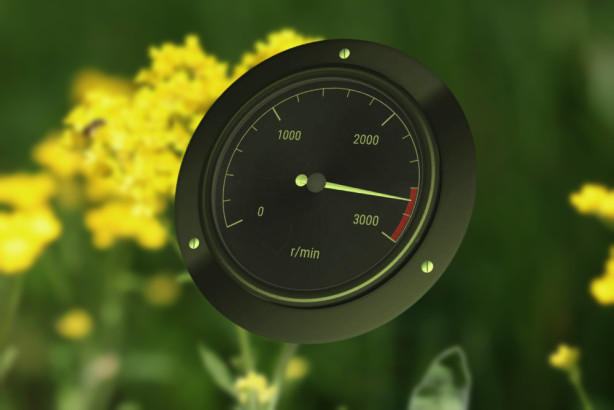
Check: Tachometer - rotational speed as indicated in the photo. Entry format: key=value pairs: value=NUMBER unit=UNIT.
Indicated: value=2700 unit=rpm
